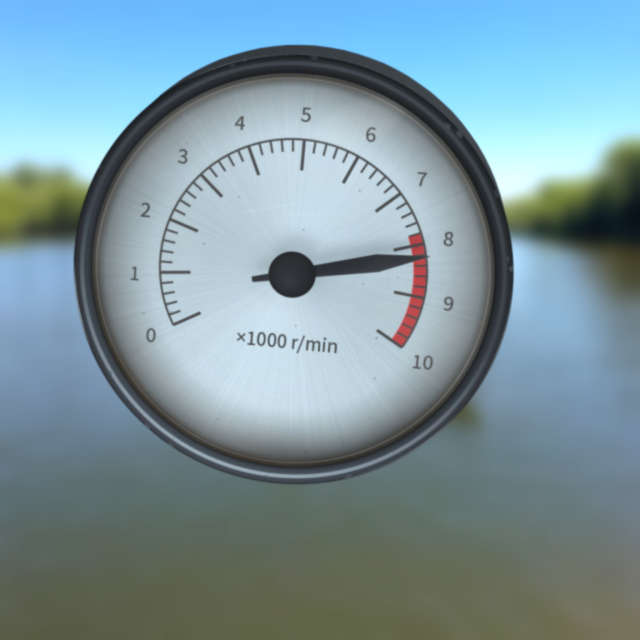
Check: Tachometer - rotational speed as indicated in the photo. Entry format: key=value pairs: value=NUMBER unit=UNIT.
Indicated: value=8200 unit=rpm
